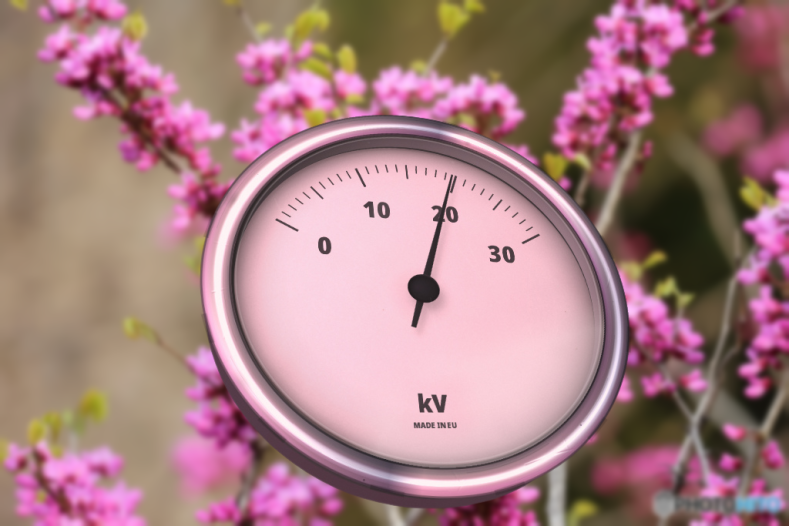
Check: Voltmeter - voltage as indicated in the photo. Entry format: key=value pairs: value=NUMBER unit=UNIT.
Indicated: value=19.5 unit=kV
